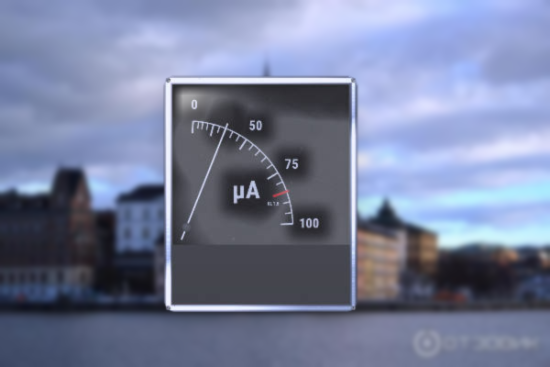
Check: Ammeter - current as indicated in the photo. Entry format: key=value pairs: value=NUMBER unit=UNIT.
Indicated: value=35 unit=µA
